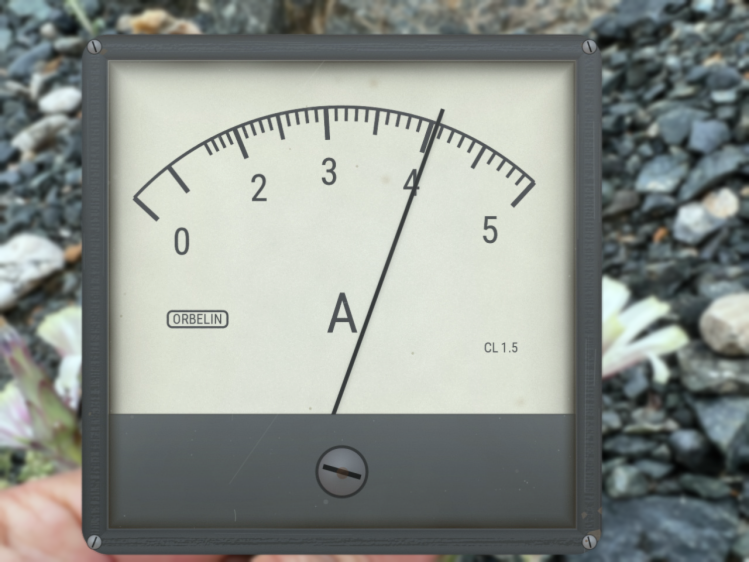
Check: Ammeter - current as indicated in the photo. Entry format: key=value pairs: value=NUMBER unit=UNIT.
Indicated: value=4.05 unit=A
